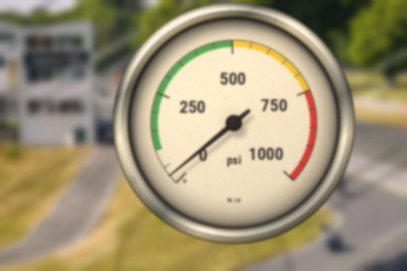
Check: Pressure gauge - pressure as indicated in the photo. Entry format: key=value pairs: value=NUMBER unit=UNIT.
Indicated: value=25 unit=psi
